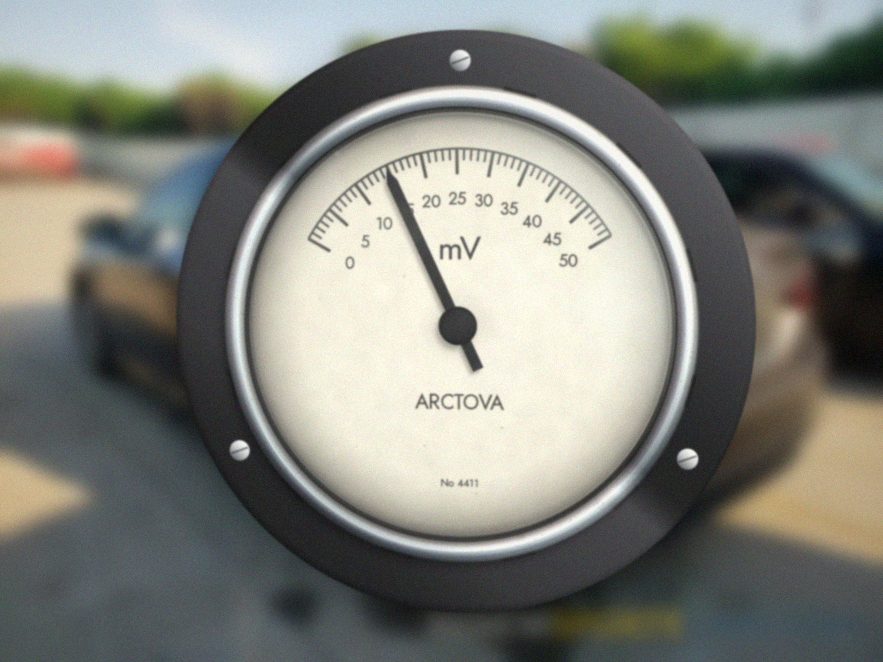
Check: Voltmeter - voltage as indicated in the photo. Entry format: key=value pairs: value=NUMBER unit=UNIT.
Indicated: value=15 unit=mV
